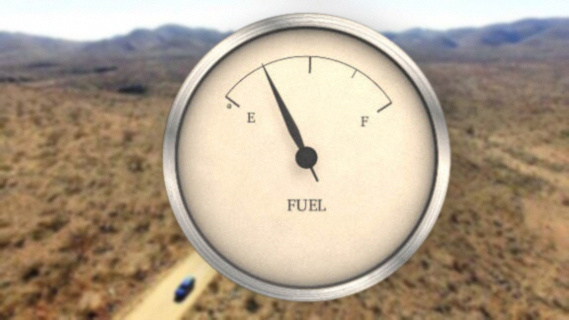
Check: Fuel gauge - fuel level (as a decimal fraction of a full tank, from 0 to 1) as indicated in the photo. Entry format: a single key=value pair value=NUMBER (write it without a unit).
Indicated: value=0.25
